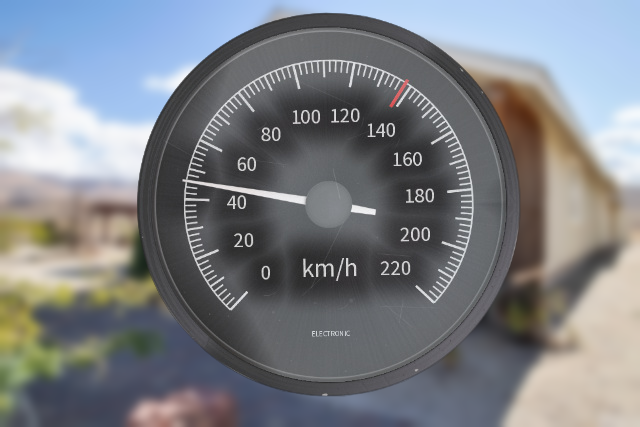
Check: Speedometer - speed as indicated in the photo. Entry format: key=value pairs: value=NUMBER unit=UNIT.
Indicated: value=46 unit=km/h
